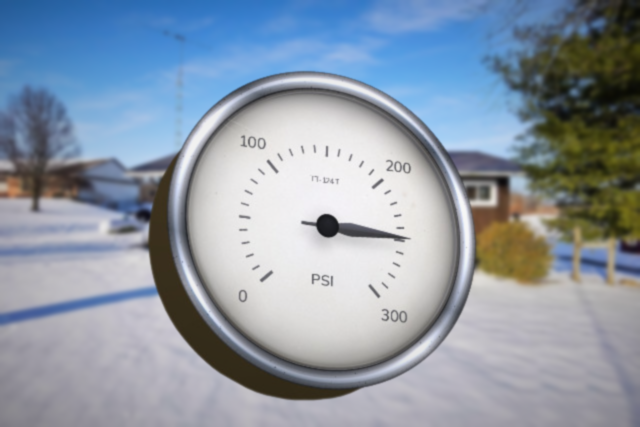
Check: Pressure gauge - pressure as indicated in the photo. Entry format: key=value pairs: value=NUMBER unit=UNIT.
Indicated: value=250 unit=psi
